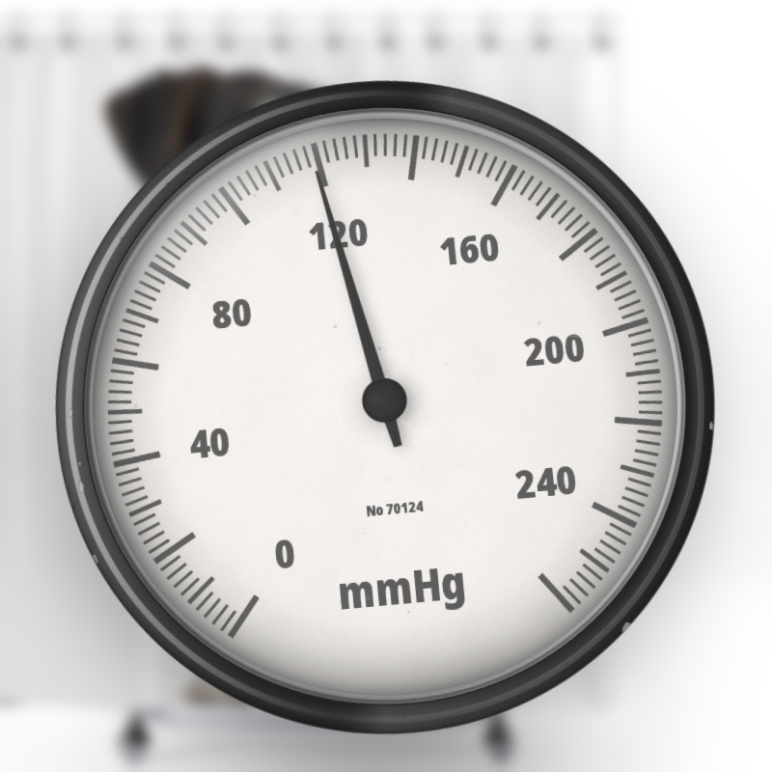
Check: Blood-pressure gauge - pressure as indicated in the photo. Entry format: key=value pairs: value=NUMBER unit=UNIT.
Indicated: value=119 unit=mmHg
